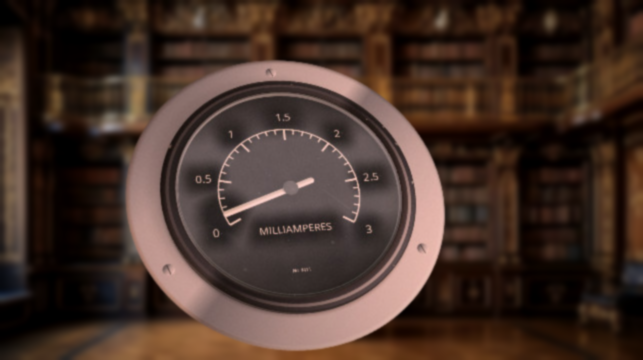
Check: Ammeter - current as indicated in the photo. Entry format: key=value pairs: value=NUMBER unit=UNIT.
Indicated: value=0.1 unit=mA
